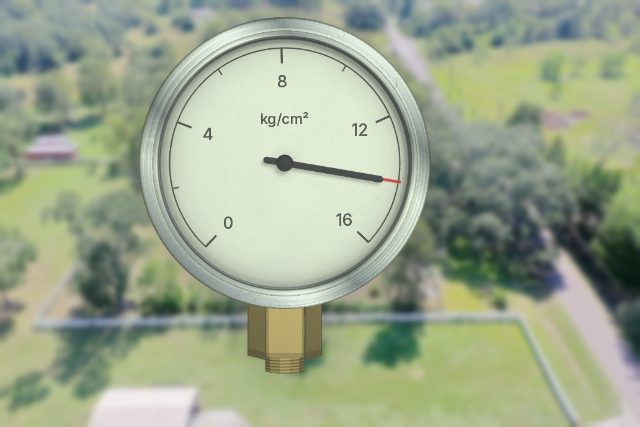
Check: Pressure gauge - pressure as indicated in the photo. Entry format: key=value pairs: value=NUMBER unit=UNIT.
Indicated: value=14 unit=kg/cm²
